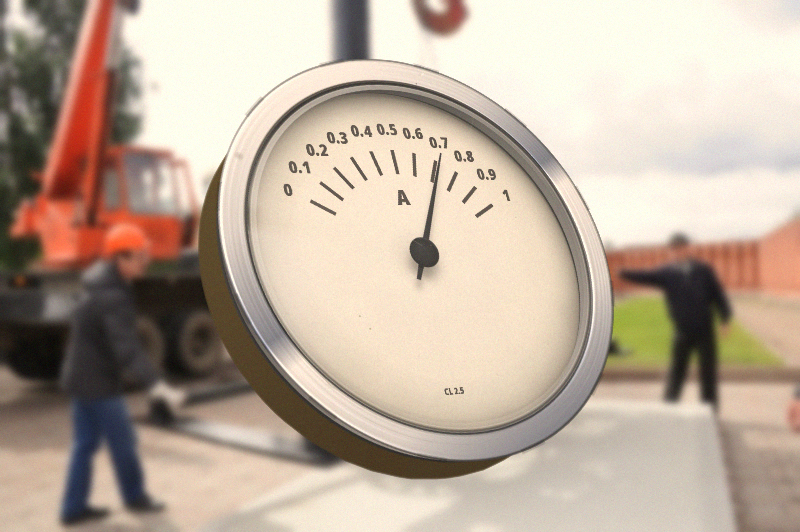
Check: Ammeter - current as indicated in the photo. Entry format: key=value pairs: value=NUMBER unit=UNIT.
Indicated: value=0.7 unit=A
